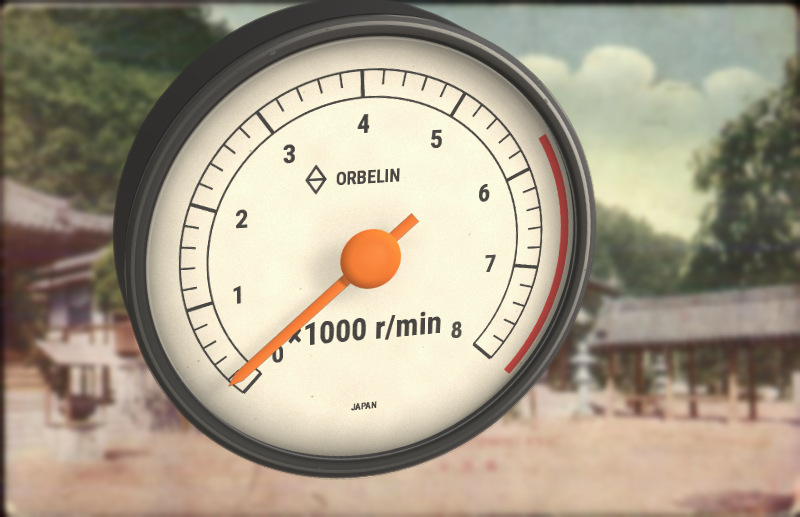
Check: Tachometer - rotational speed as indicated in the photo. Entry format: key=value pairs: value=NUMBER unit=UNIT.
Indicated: value=200 unit=rpm
